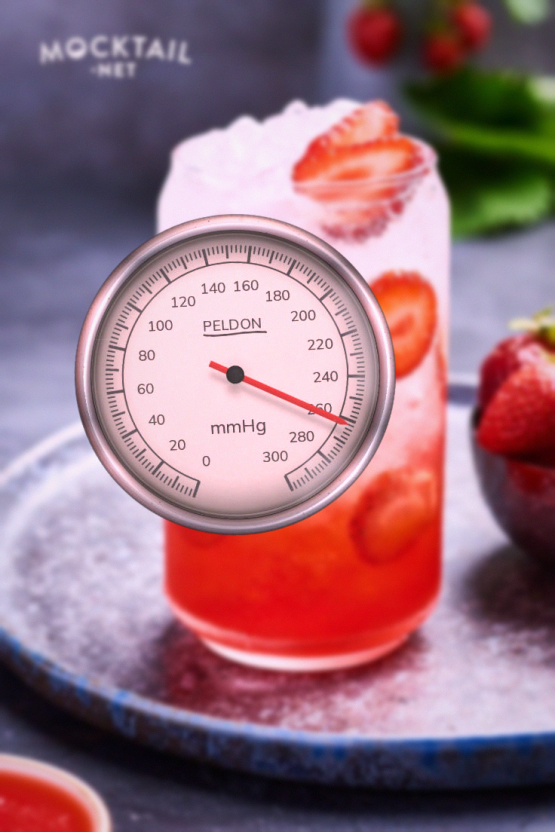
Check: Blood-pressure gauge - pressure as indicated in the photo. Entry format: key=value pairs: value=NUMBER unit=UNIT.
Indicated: value=262 unit=mmHg
